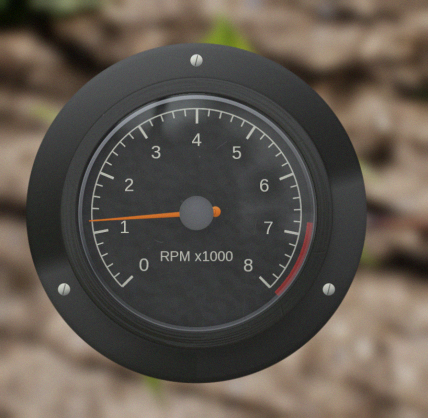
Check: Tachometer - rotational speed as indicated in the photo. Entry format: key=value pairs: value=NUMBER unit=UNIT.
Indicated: value=1200 unit=rpm
